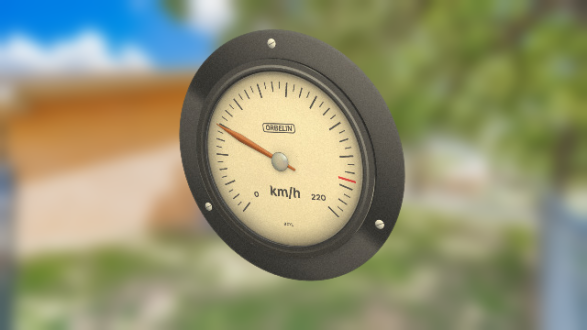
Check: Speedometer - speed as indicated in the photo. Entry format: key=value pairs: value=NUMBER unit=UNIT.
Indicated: value=60 unit=km/h
